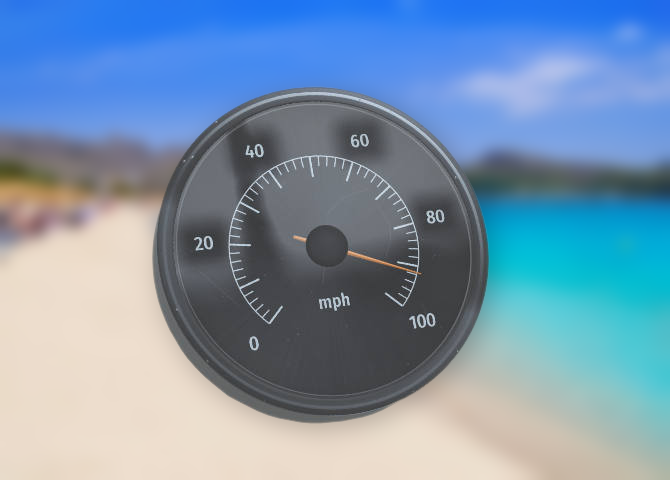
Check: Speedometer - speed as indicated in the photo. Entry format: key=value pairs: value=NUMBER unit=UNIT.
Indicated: value=92 unit=mph
